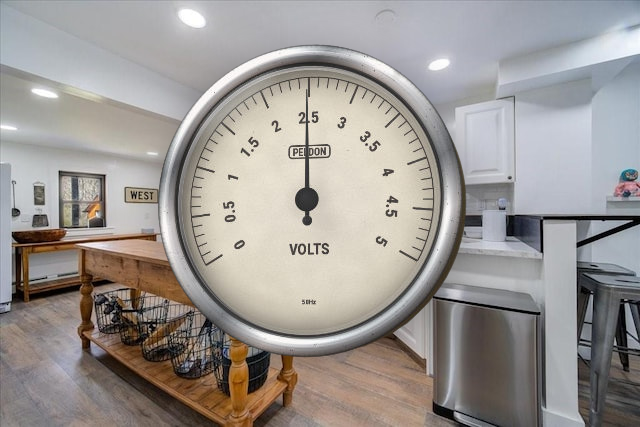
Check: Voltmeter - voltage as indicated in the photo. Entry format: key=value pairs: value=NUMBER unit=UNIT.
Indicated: value=2.5 unit=V
